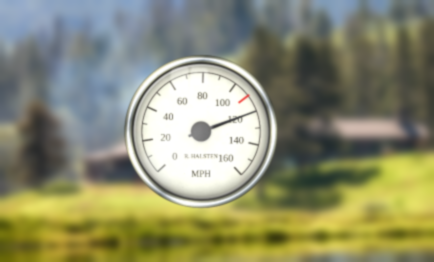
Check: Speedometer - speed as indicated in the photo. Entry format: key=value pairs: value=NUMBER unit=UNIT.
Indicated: value=120 unit=mph
